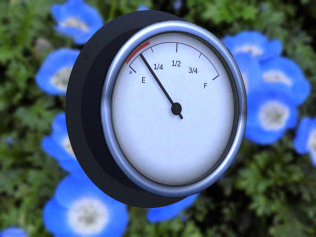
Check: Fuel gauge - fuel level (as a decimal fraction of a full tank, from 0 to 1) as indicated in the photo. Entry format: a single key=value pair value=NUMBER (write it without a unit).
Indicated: value=0.125
